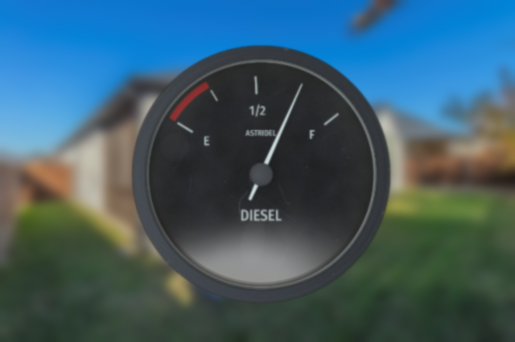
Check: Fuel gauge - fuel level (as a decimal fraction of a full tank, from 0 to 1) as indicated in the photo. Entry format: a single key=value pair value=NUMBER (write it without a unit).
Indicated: value=0.75
